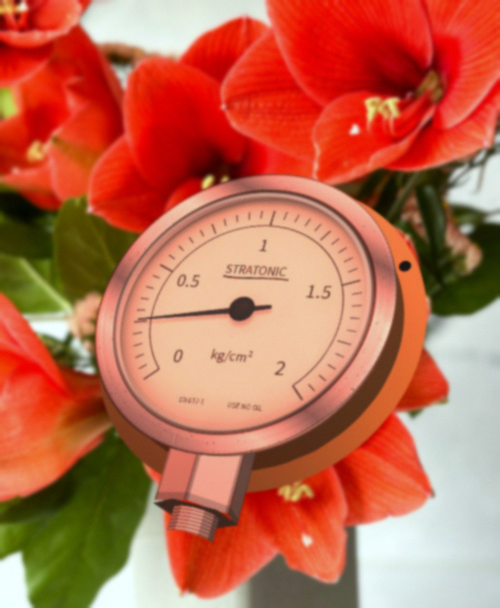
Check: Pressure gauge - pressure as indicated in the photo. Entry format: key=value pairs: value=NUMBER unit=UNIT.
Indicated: value=0.25 unit=kg/cm²
